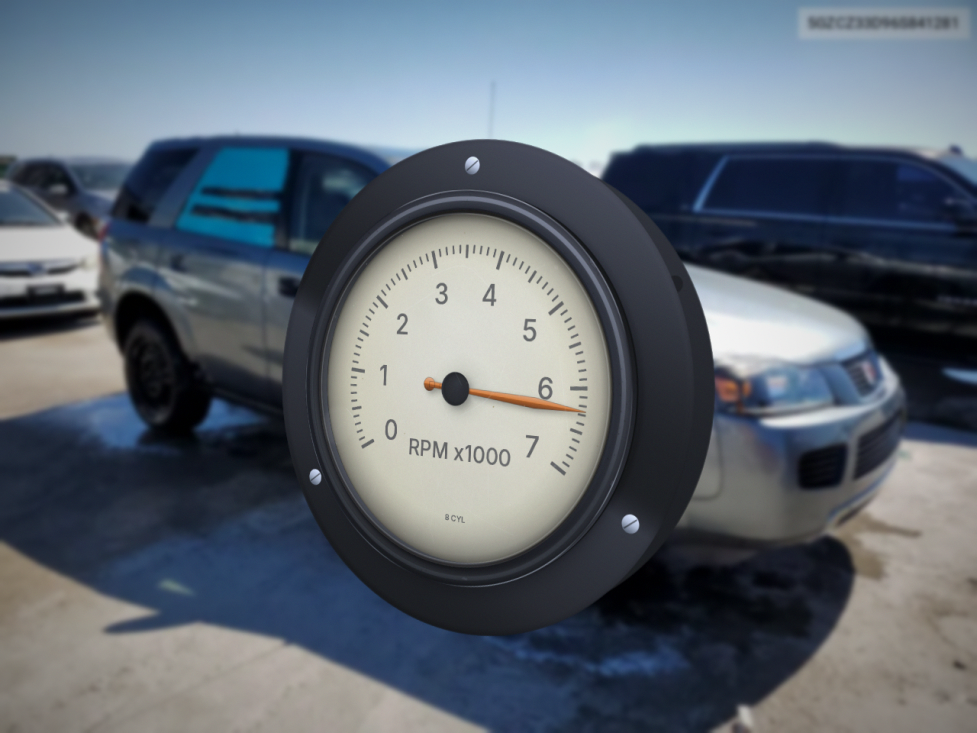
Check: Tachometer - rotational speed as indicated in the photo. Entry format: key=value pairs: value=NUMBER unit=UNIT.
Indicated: value=6250 unit=rpm
